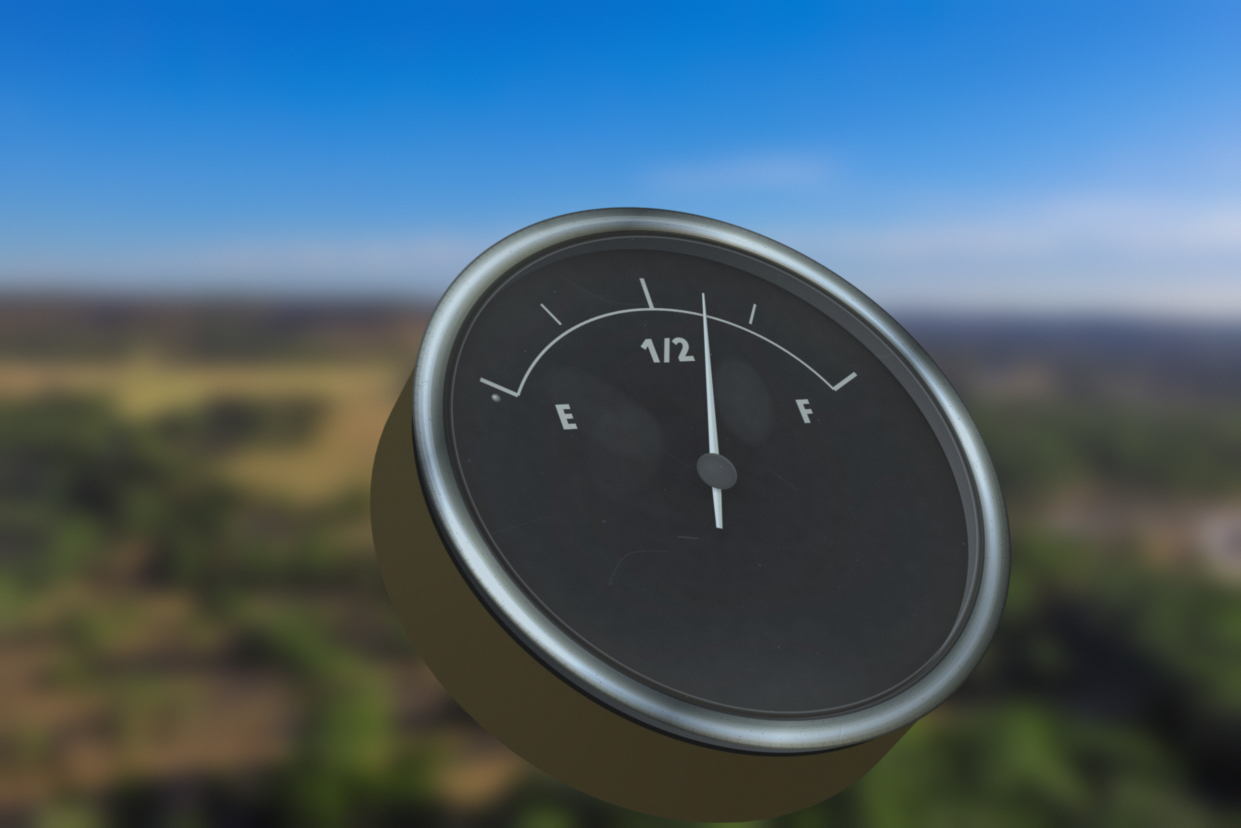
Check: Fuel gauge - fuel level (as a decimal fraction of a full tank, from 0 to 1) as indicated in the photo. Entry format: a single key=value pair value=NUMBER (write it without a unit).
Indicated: value=0.625
